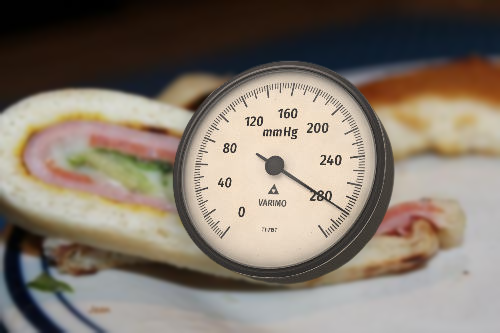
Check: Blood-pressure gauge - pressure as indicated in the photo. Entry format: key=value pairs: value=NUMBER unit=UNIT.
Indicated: value=280 unit=mmHg
